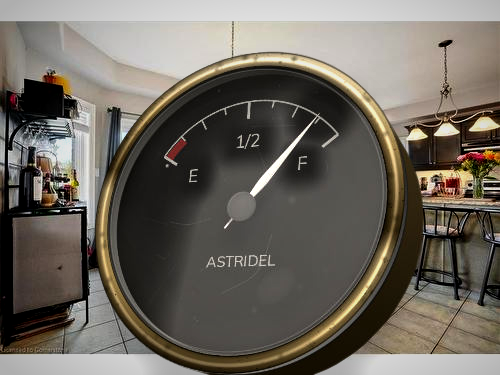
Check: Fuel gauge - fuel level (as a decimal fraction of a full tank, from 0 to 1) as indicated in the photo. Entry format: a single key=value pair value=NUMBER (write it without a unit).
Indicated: value=0.875
